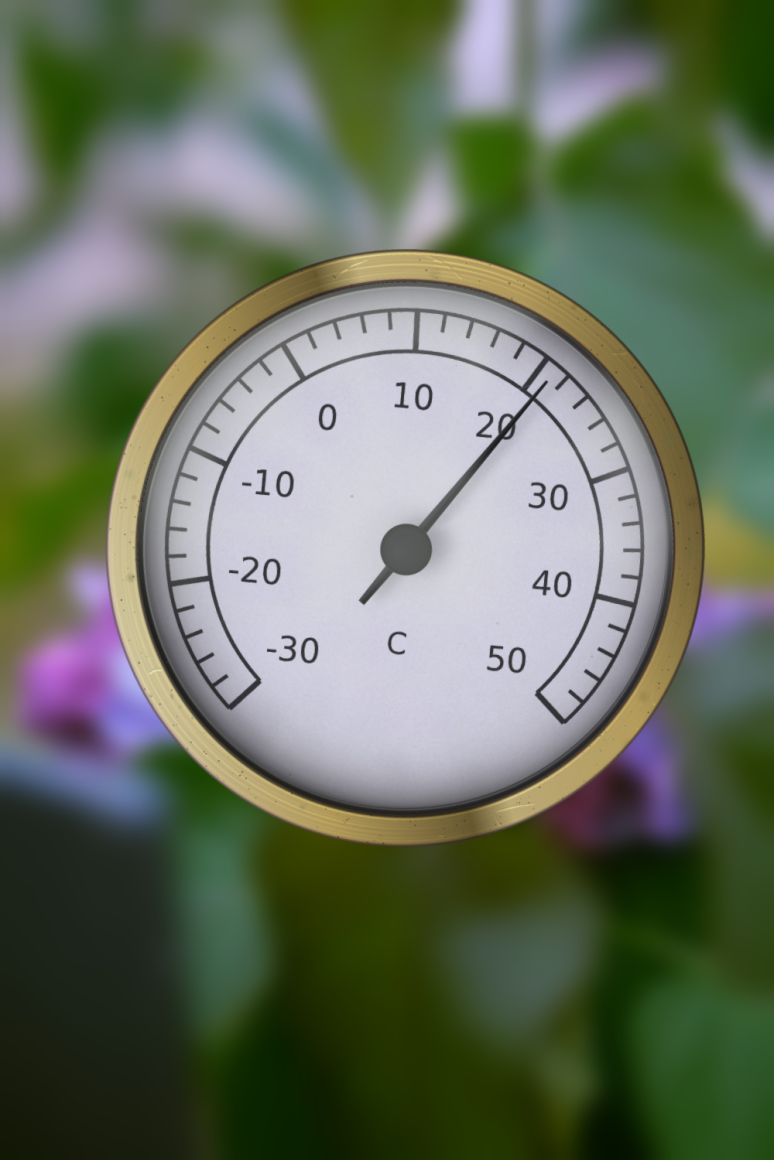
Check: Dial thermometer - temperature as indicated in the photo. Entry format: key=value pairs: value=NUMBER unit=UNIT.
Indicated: value=21 unit=°C
